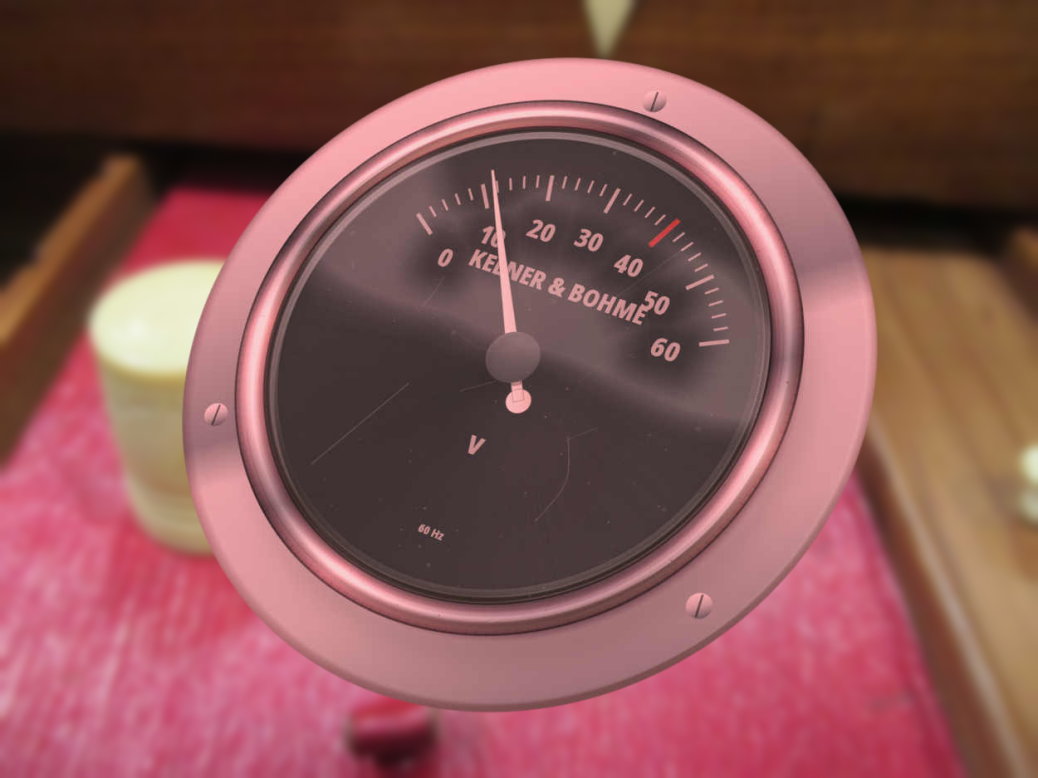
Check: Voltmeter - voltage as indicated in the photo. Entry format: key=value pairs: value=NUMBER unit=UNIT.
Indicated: value=12 unit=V
